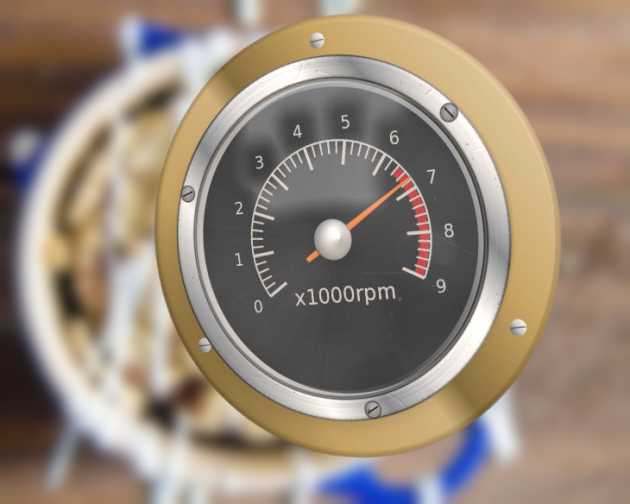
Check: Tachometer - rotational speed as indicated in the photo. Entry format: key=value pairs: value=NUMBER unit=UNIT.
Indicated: value=6800 unit=rpm
